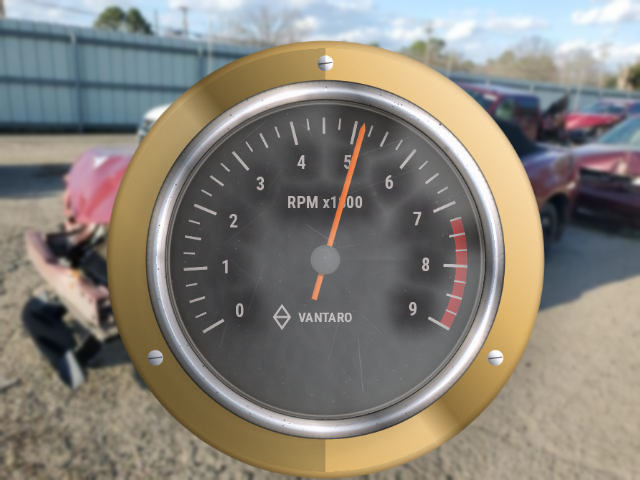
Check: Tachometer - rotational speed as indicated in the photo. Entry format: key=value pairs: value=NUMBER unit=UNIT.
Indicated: value=5125 unit=rpm
